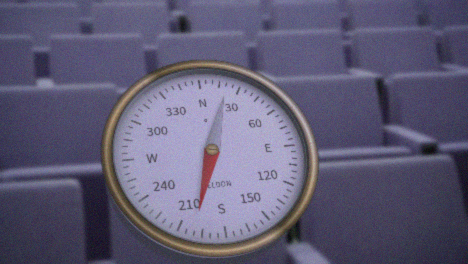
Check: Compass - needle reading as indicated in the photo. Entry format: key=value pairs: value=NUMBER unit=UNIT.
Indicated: value=200 unit=°
